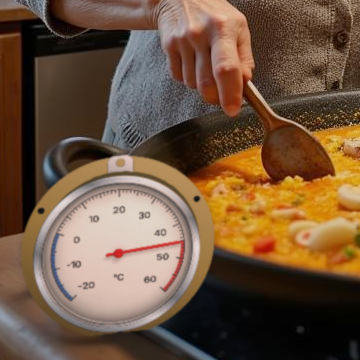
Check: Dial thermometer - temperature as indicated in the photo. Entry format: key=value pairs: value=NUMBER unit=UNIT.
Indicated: value=45 unit=°C
